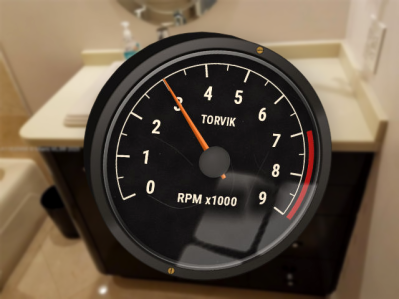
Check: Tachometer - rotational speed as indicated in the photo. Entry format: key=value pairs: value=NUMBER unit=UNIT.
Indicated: value=3000 unit=rpm
